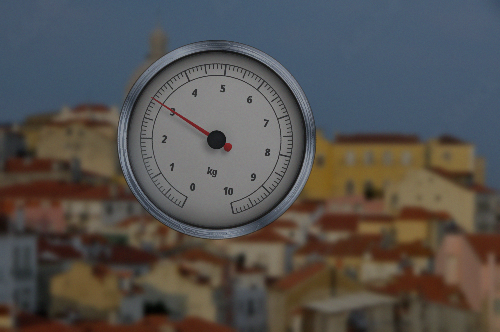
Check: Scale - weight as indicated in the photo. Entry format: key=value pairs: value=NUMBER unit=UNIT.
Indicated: value=3 unit=kg
